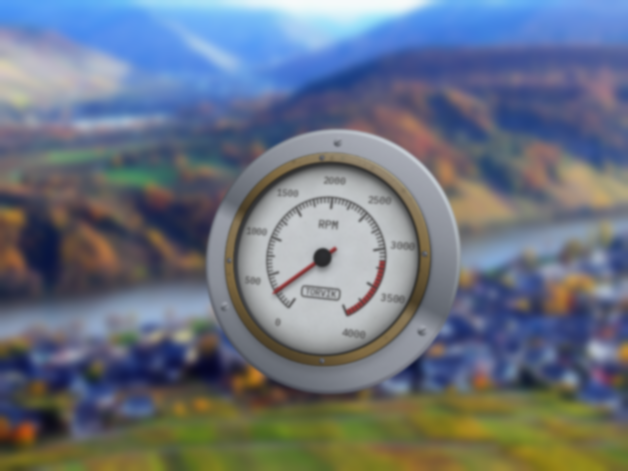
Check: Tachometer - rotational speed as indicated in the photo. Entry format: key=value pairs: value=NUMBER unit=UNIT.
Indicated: value=250 unit=rpm
